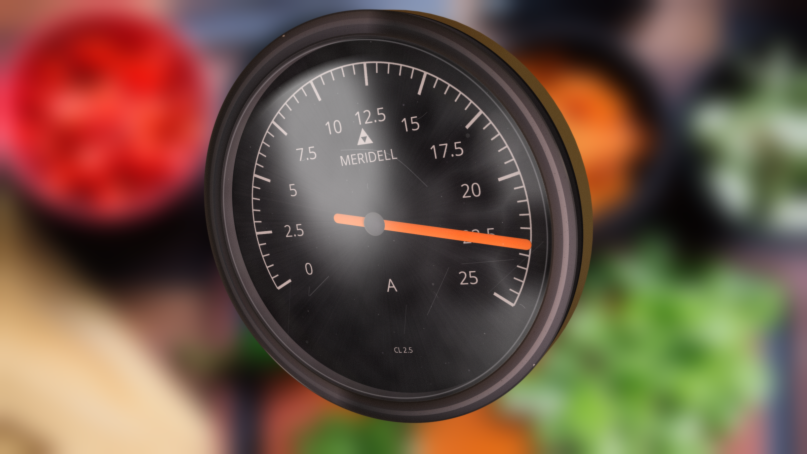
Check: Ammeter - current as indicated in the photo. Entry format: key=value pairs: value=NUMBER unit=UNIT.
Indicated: value=22.5 unit=A
